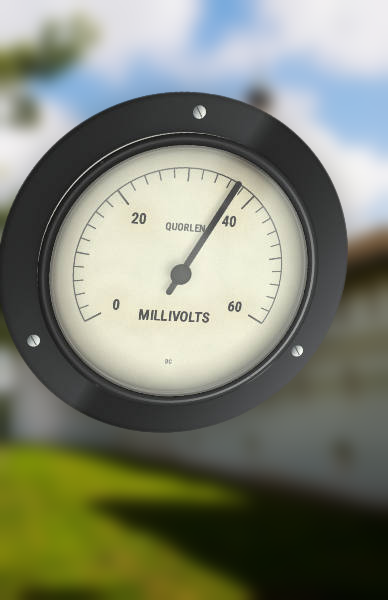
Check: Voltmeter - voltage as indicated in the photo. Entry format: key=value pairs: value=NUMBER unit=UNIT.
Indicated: value=37 unit=mV
